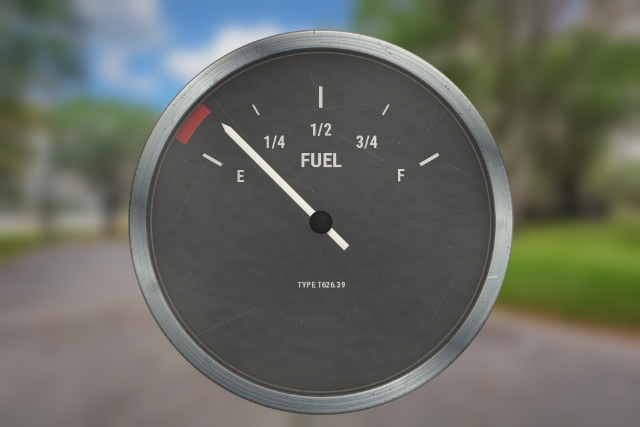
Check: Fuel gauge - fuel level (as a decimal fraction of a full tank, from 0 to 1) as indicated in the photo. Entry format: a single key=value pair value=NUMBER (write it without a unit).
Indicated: value=0.125
